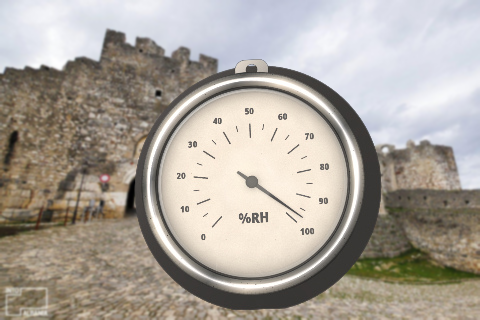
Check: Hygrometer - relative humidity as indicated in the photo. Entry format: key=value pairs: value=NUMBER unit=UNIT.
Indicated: value=97.5 unit=%
